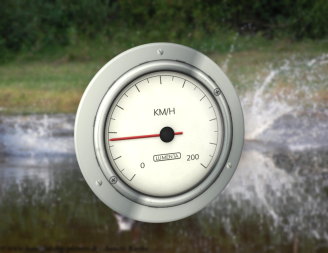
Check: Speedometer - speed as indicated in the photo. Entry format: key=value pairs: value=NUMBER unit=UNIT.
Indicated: value=35 unit=km/h
